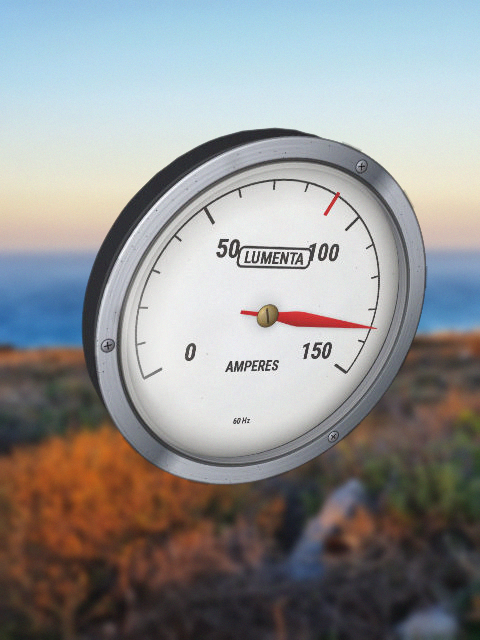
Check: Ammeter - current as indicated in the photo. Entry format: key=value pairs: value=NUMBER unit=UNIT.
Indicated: value=135 unit=A
